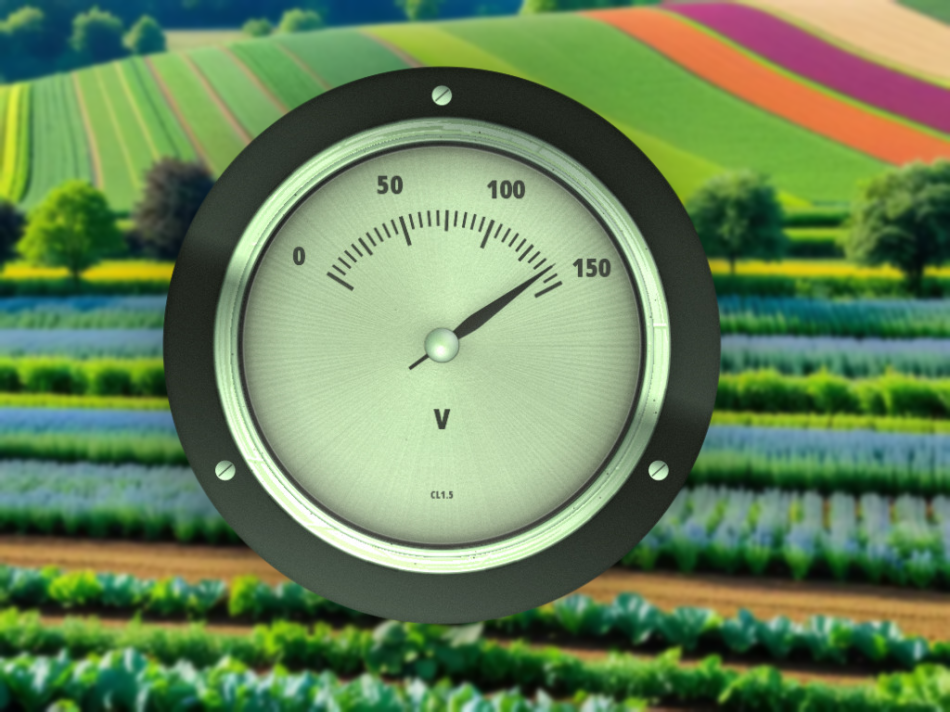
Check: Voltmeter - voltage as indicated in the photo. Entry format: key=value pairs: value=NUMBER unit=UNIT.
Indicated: value=140 unit=V
